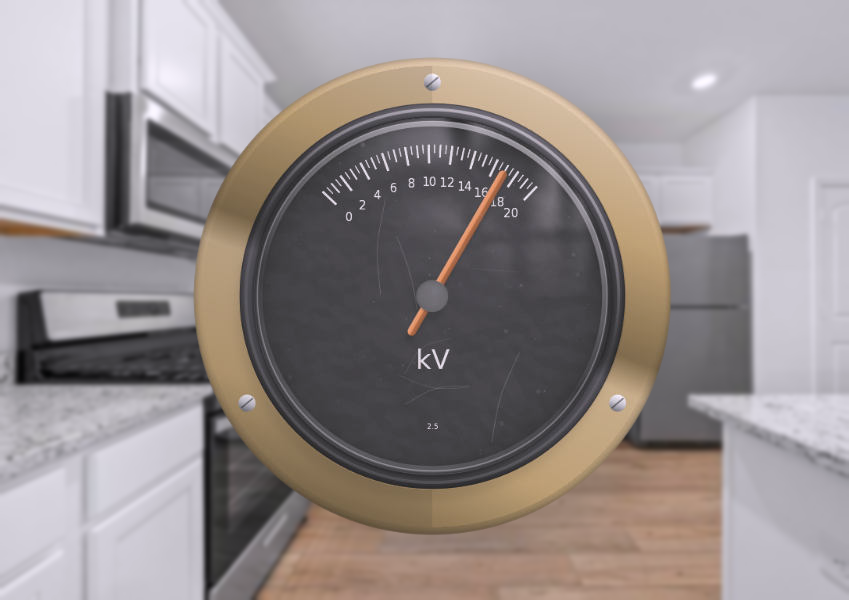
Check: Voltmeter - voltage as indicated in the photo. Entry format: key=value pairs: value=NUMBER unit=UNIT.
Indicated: value=17 unit=kV
